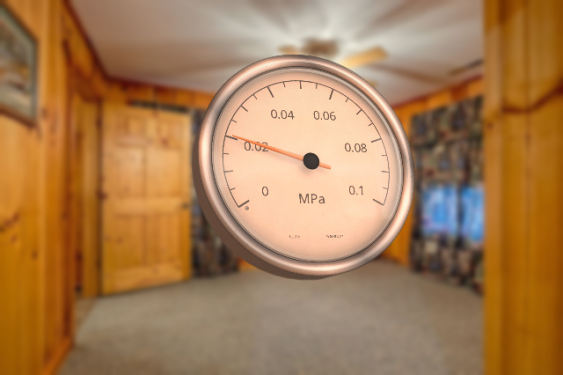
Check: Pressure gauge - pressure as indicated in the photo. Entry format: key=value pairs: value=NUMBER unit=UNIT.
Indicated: value=0.02 unit=MPa
